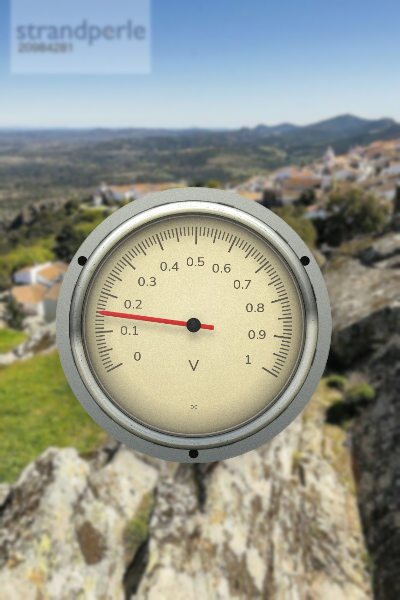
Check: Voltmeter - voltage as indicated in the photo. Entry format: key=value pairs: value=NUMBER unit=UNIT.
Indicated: value=0.15 unit=V
